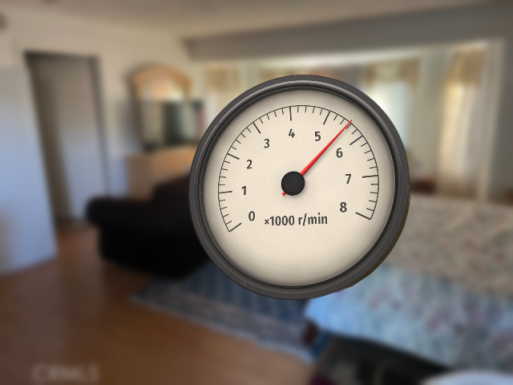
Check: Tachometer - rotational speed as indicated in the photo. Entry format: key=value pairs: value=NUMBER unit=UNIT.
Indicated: value=5600 unit=rpm
